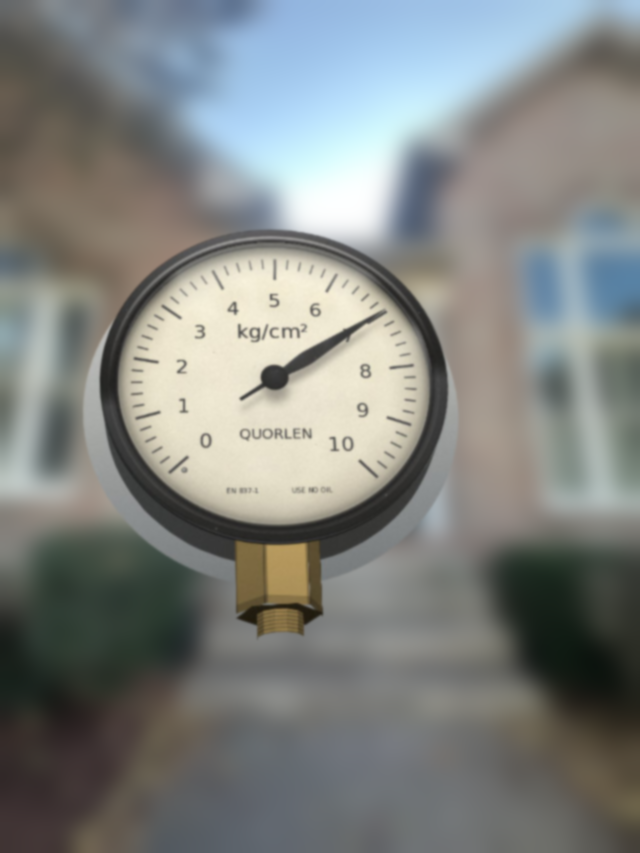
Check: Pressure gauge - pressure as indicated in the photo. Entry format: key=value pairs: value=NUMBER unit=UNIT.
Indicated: value=7 unit=kg/cm²
